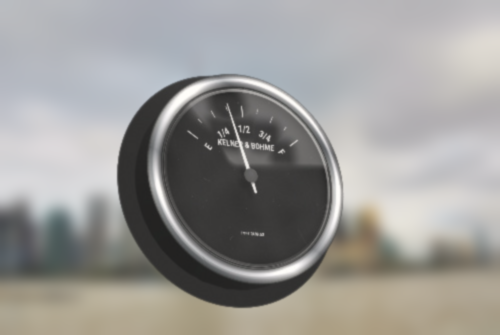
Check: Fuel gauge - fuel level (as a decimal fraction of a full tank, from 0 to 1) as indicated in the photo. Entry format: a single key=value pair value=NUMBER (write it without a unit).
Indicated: value=0.375
